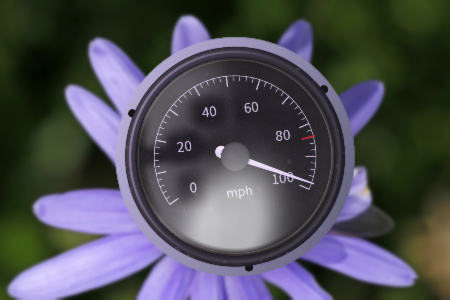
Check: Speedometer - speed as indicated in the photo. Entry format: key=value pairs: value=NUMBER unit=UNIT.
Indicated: value=98 unit=mph
